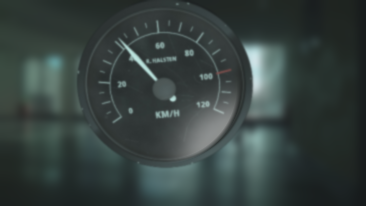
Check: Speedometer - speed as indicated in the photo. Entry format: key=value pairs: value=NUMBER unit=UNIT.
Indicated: value=42.5 unit=km/h
